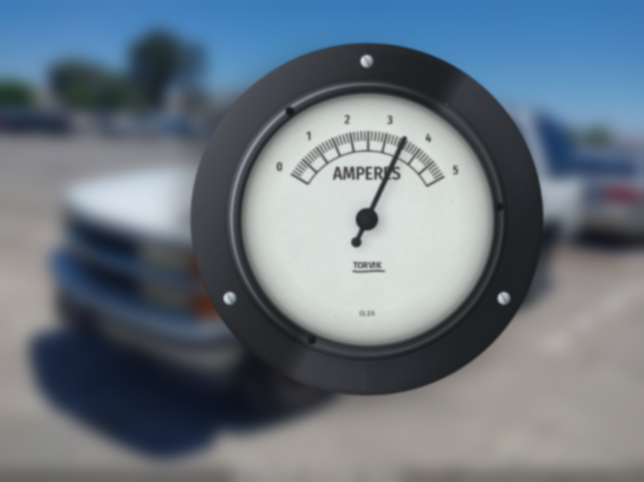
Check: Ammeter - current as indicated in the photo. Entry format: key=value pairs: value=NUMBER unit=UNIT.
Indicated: value=3.5 unit=A
